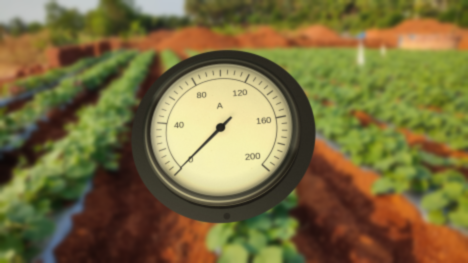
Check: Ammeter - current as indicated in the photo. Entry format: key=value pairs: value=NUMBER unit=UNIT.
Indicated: value=0 unit=A
